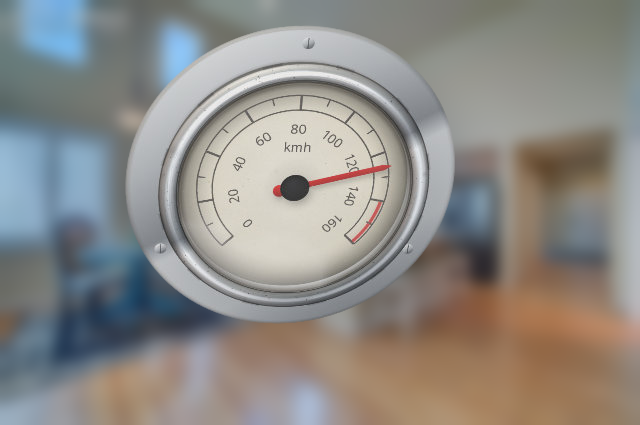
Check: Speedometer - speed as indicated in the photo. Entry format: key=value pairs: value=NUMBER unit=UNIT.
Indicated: value=125 unit=km/h
